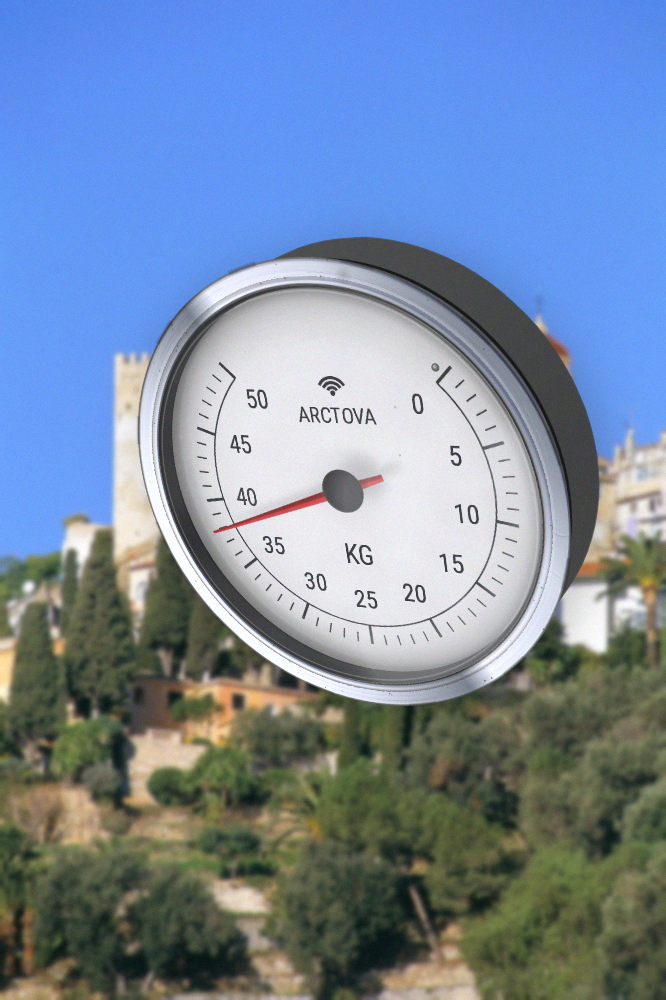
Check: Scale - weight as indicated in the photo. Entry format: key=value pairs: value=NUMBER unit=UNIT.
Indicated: value=38 unit=kg
